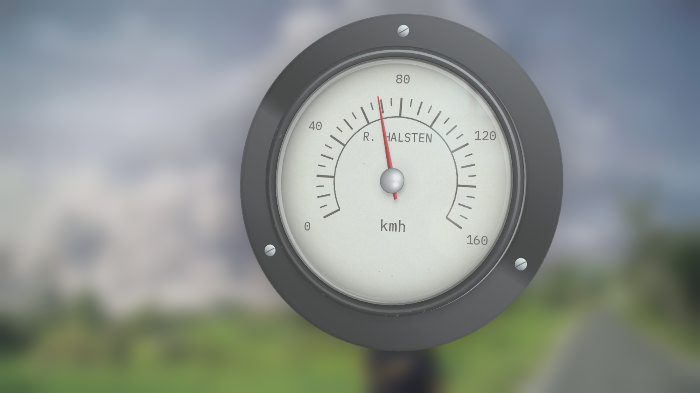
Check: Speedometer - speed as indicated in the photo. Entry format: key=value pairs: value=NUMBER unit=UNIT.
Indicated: value=70 unit=km/h
